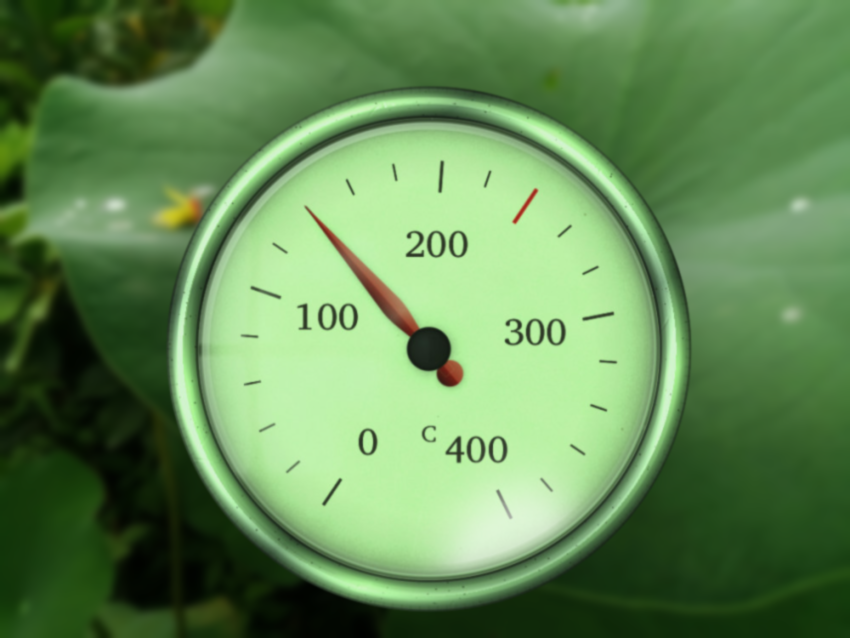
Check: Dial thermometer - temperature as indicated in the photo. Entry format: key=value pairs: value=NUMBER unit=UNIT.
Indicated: value=140 unit=°C
